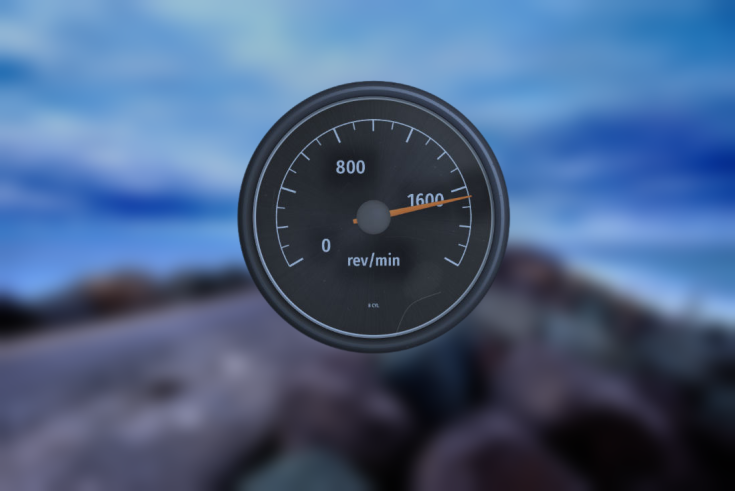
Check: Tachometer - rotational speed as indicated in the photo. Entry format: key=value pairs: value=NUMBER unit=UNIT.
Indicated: value=1650 unit=rpm
